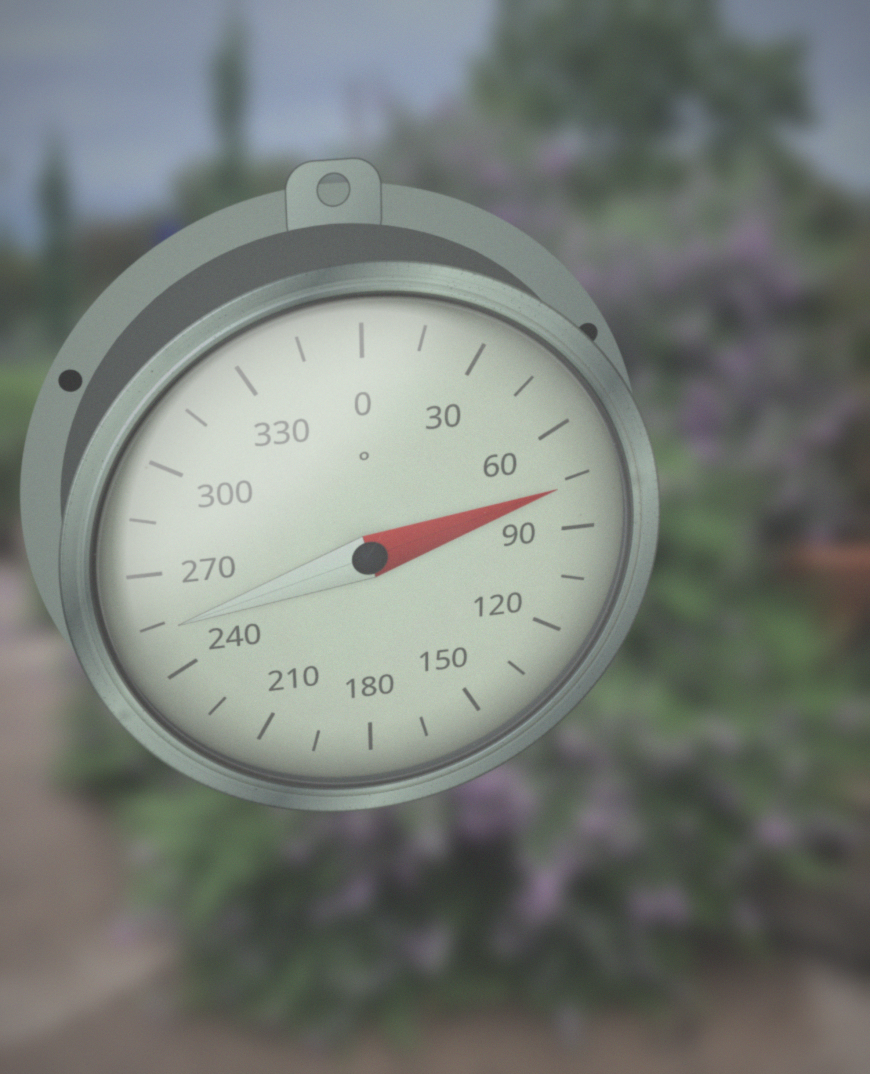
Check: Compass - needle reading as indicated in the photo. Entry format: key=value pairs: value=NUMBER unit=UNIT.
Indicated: value=75 unit=°
